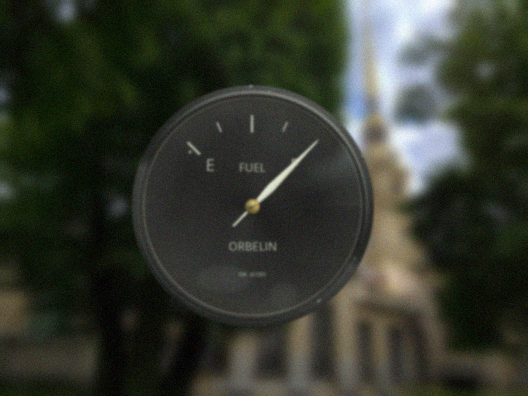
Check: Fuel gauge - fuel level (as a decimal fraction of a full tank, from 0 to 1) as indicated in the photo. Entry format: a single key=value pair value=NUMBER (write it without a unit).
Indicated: value=1
